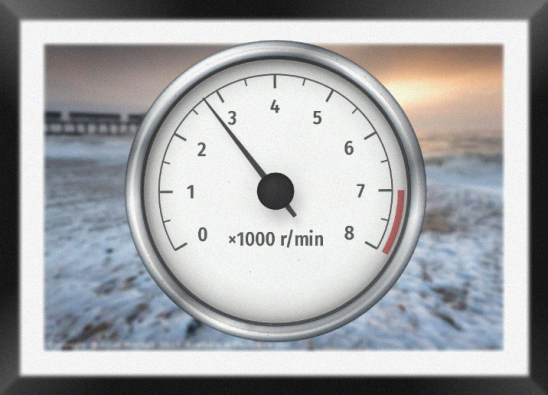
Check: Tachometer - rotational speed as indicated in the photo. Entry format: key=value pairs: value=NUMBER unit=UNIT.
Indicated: value=2750 unit=rpm
